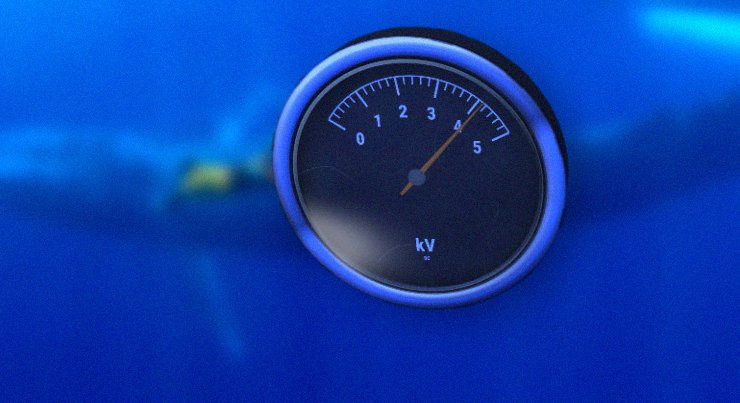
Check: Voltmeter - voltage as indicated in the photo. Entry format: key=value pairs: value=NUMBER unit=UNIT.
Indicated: value=4.1 unit=kV
